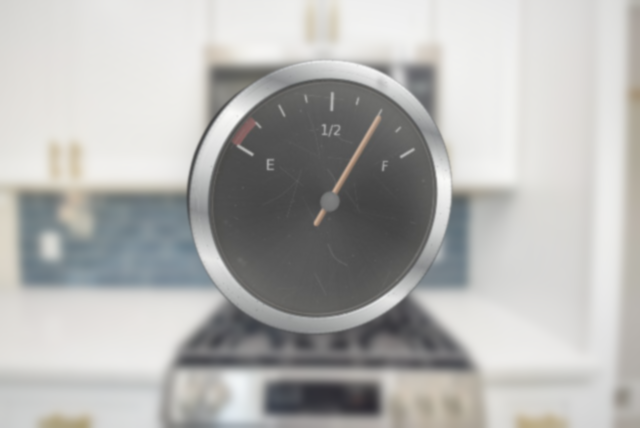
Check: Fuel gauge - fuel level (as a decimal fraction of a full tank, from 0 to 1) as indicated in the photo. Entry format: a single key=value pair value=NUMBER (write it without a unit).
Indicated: value=0.75
